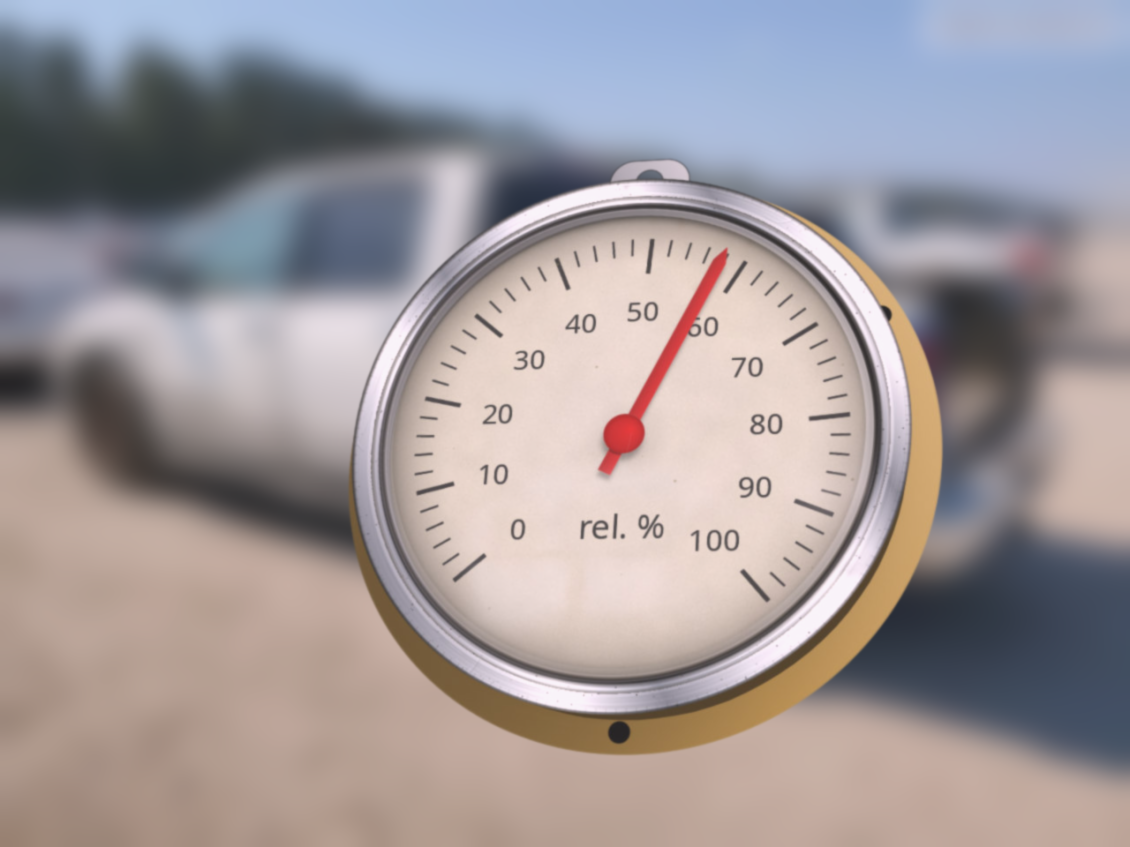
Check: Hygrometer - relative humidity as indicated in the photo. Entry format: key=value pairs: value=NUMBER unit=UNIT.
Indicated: value=58 unit=%
